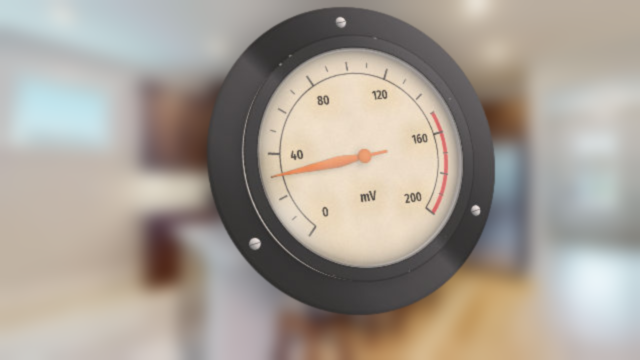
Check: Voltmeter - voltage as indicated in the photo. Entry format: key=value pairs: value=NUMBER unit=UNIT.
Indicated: value=30 unit=mV
